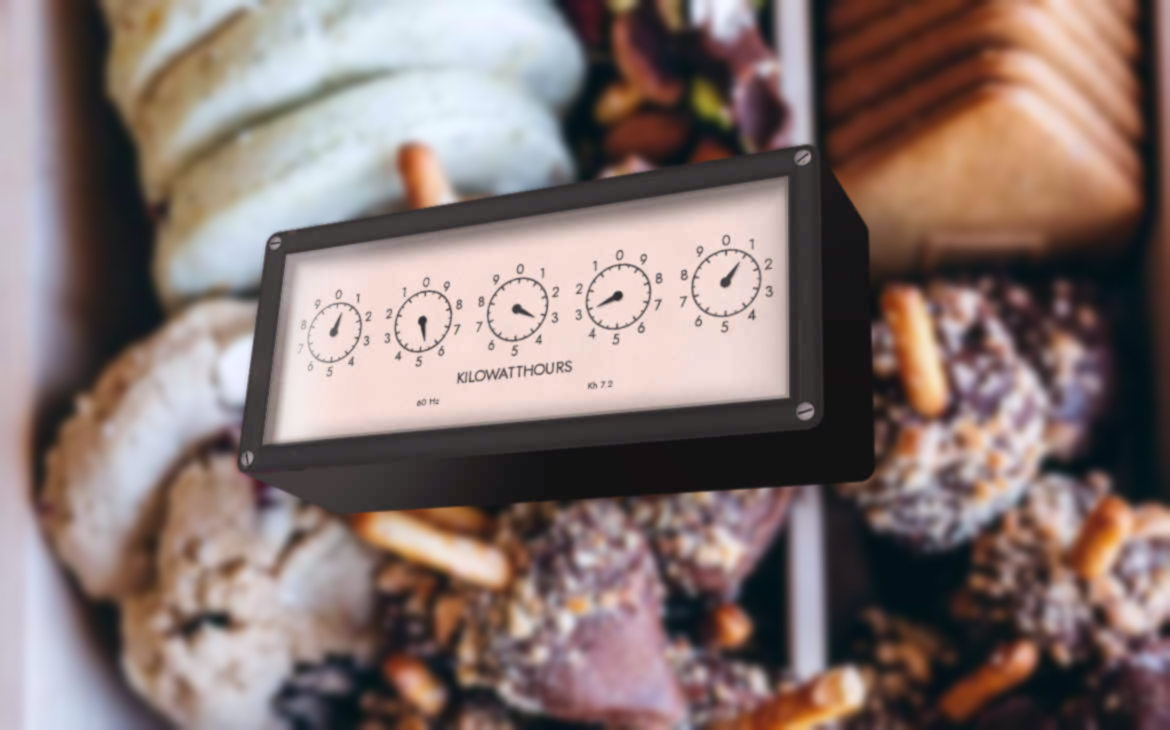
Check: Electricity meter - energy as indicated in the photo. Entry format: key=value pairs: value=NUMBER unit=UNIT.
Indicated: value=5331 unit=kWh
